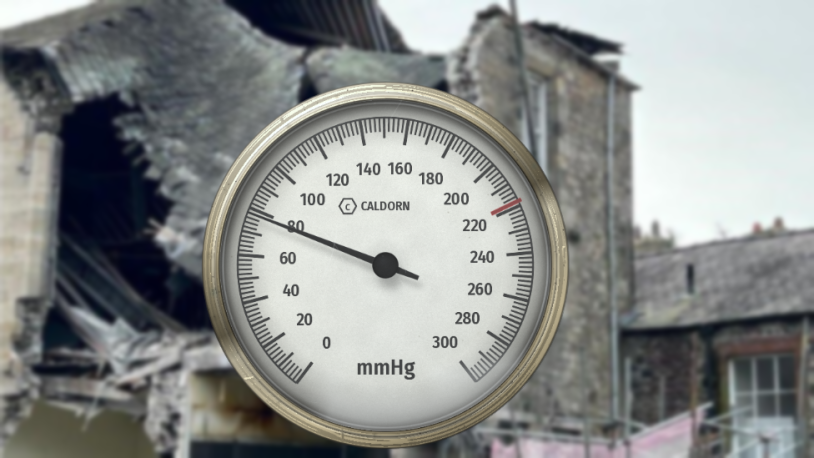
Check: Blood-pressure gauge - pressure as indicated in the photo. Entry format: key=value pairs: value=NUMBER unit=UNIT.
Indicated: value=78 unit=mmHg
